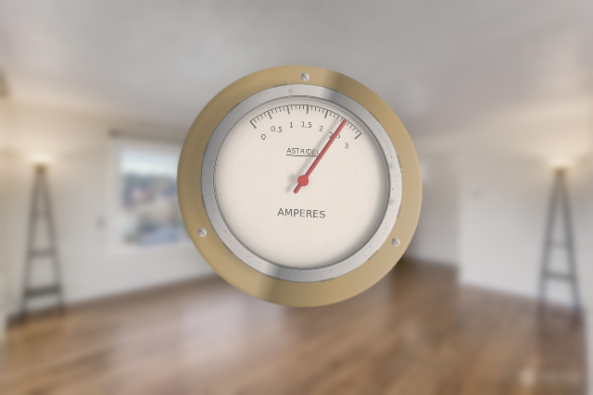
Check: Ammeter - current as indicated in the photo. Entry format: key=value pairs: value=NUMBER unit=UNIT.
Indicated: value=2.5 unit=A
